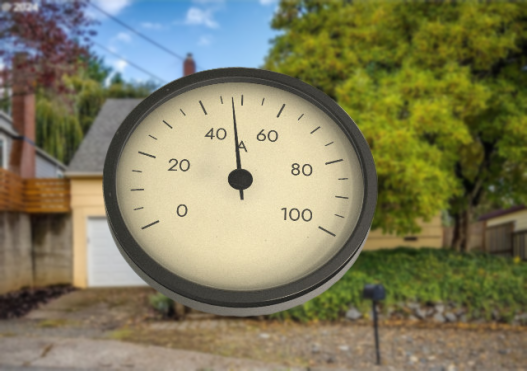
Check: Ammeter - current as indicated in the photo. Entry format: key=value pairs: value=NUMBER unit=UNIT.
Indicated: value=47.5 unit=A
